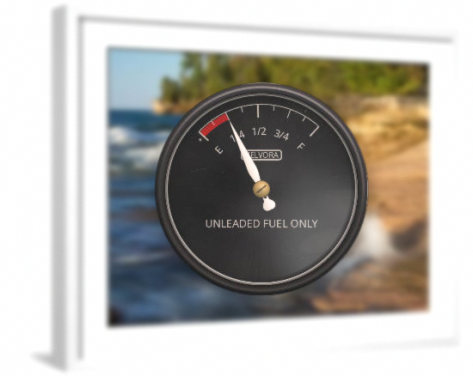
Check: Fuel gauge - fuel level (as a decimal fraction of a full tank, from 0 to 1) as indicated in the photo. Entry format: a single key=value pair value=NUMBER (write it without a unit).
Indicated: value=0.25
